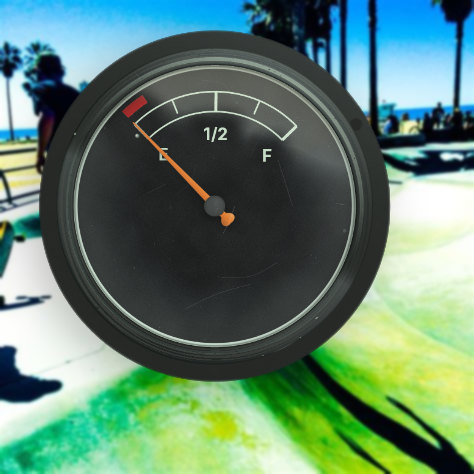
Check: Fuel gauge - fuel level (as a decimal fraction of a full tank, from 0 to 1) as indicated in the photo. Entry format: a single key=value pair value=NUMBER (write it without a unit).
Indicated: value=0
